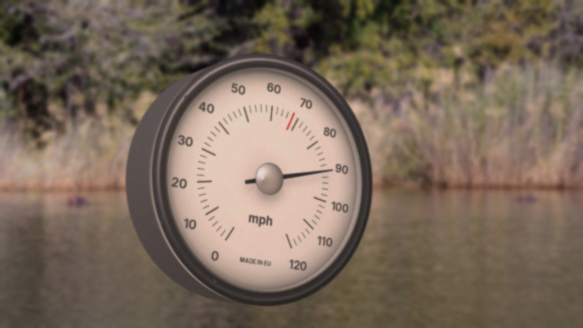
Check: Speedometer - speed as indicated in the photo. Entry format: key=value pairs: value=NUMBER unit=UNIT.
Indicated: value=90 unit=mph
